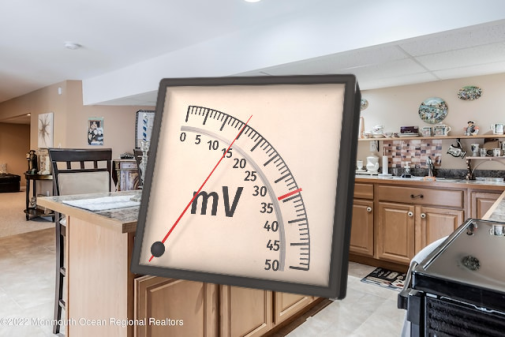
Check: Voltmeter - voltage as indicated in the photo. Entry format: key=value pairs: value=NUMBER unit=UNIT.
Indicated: value=15 unit=mV
